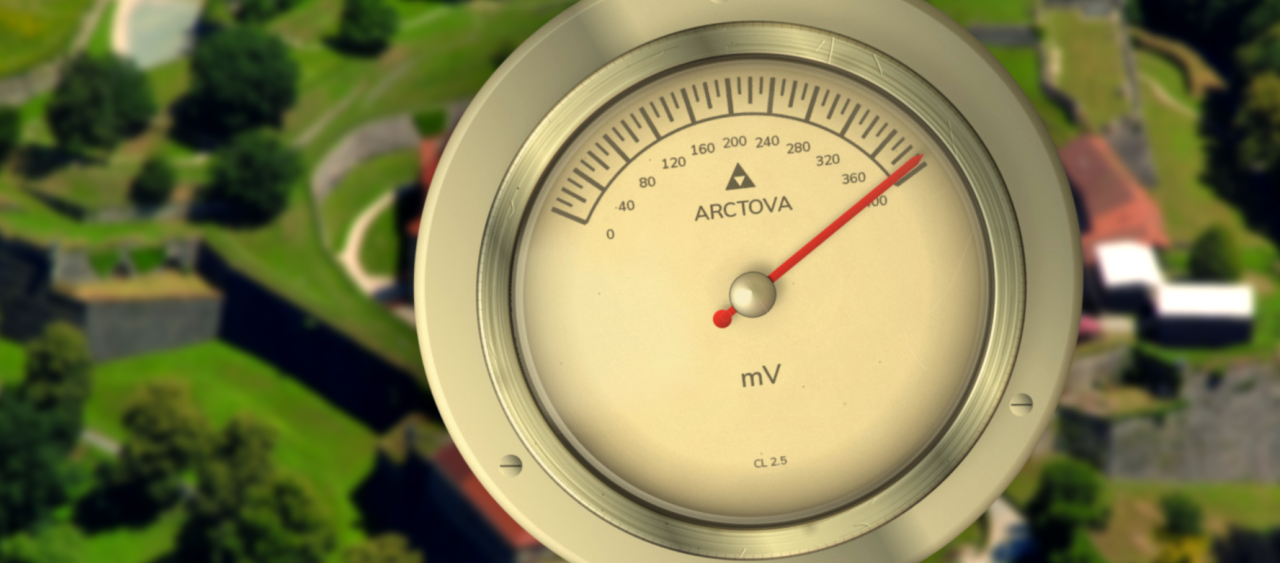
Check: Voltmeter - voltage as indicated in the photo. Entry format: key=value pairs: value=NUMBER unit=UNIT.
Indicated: value=390 unit=mV
